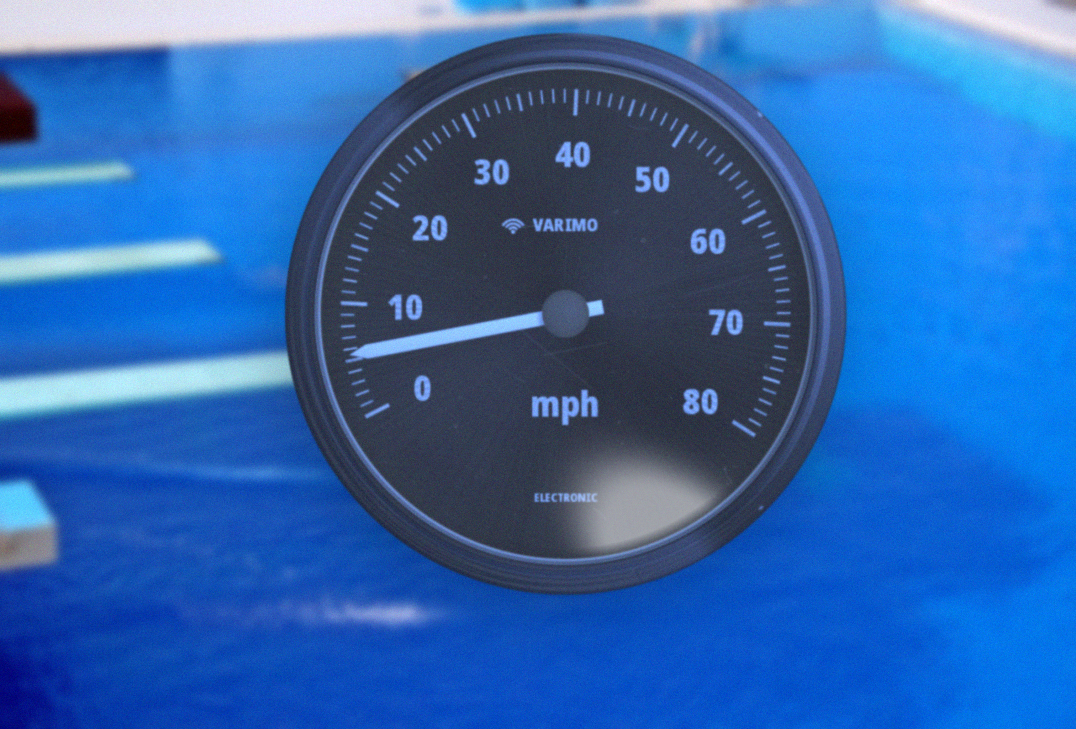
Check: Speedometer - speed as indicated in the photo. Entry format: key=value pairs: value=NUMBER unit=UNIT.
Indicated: value=5.5 unit=mph
